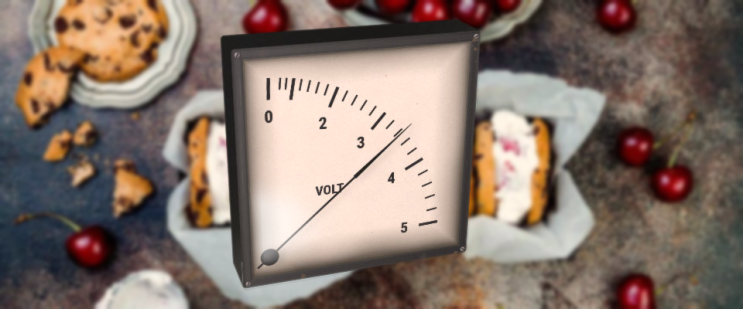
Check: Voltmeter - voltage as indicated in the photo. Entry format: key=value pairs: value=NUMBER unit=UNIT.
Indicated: value=3.4 unit=V
